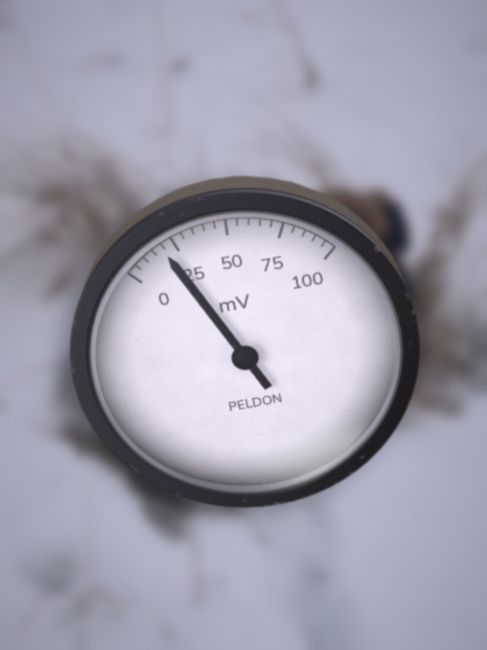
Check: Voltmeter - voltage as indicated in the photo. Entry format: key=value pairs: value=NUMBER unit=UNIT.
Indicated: value=20 unit=mV
